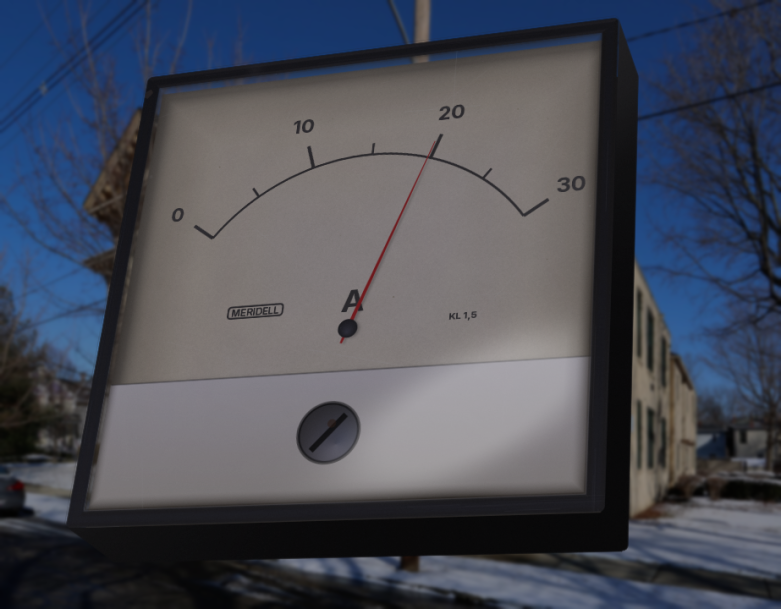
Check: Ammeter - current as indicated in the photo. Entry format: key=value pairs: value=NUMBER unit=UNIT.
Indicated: value=20 unit=A
